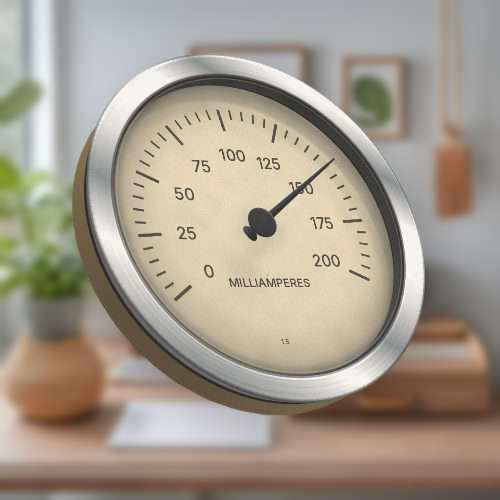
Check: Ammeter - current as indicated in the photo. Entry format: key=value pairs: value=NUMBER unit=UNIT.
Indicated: value=150 unit=mA
